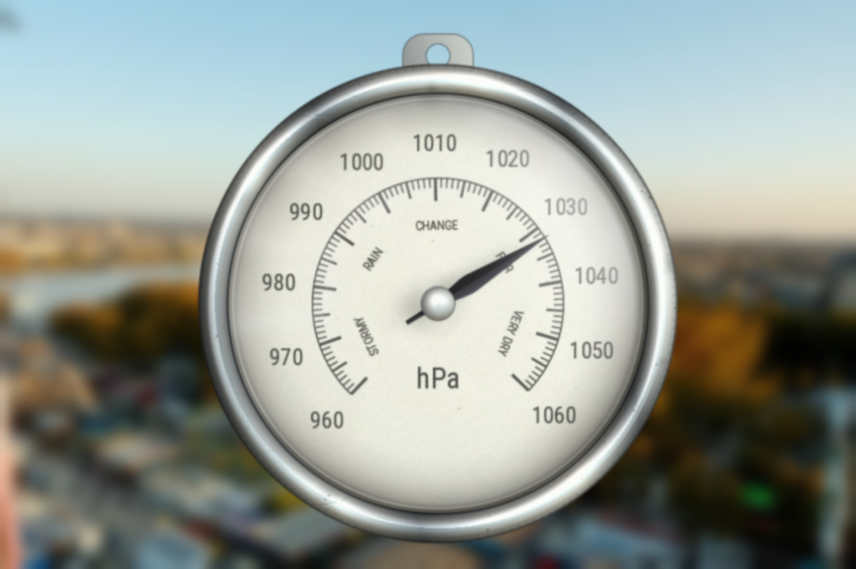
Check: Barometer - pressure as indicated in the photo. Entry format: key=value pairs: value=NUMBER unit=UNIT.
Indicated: value=1032 unit=hPa
